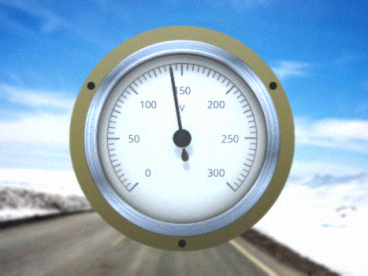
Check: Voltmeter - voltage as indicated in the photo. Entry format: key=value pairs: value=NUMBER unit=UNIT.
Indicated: value=140 unit=V
